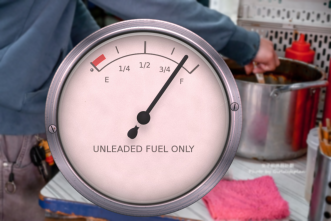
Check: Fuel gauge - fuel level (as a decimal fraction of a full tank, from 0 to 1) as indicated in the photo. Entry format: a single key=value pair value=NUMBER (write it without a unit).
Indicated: value=0.875
